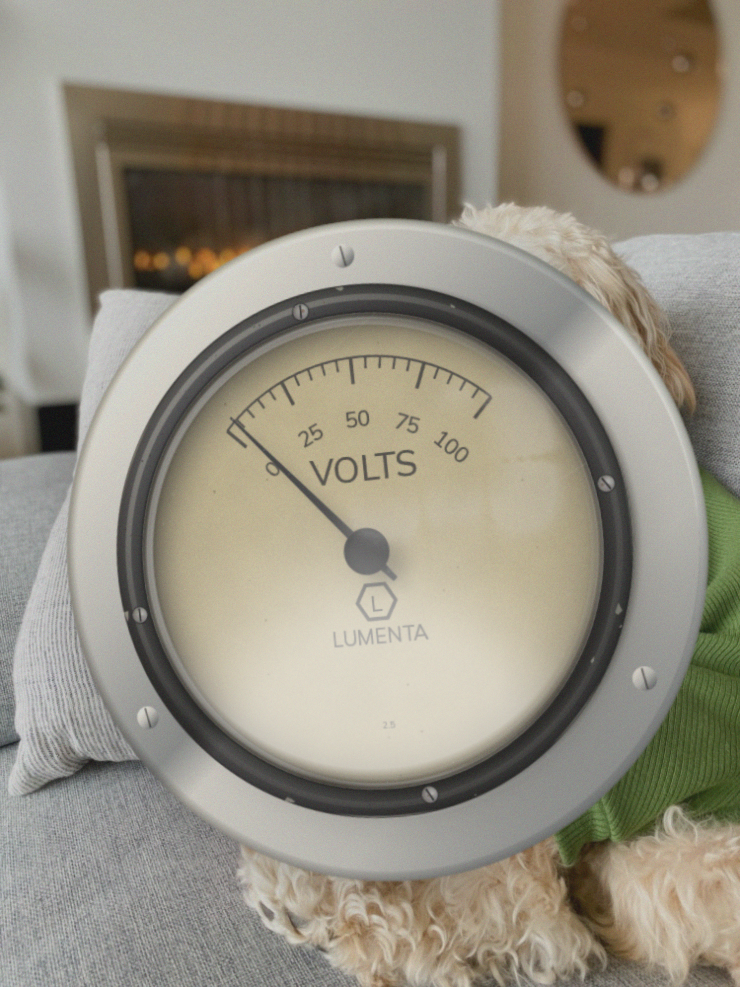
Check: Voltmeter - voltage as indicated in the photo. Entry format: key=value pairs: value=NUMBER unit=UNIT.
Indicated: value=5 unit=V
